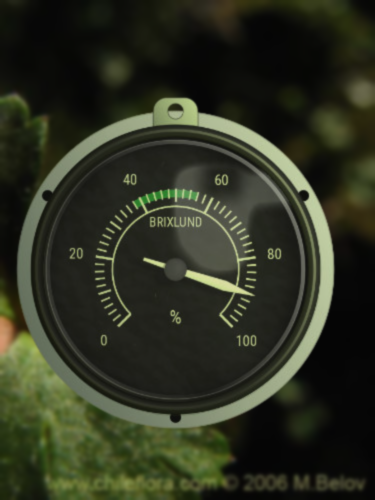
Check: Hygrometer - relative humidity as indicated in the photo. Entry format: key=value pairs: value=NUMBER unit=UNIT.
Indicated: value=90 unit=%
